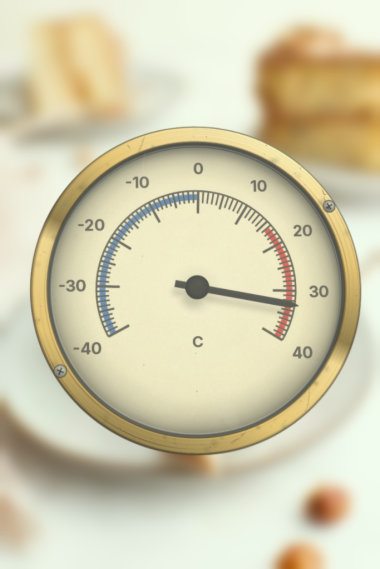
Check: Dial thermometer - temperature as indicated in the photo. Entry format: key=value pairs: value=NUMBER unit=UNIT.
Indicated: value=33 unit=°C
